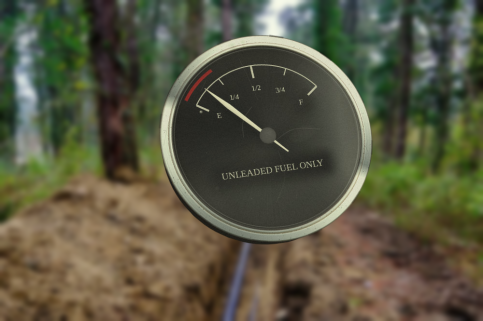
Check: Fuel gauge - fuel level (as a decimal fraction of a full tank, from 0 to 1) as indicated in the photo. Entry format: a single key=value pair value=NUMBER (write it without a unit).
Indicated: value=0.125
